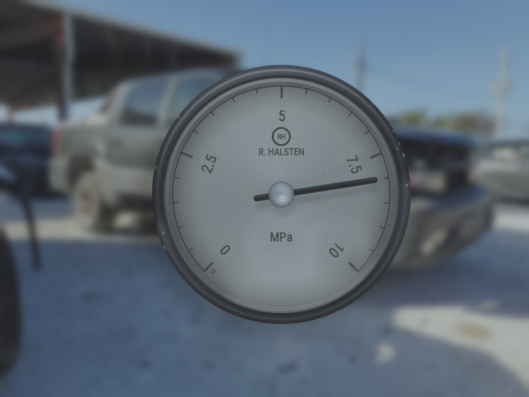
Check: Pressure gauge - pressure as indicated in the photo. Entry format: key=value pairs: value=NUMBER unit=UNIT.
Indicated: value=8 unit=MPa
